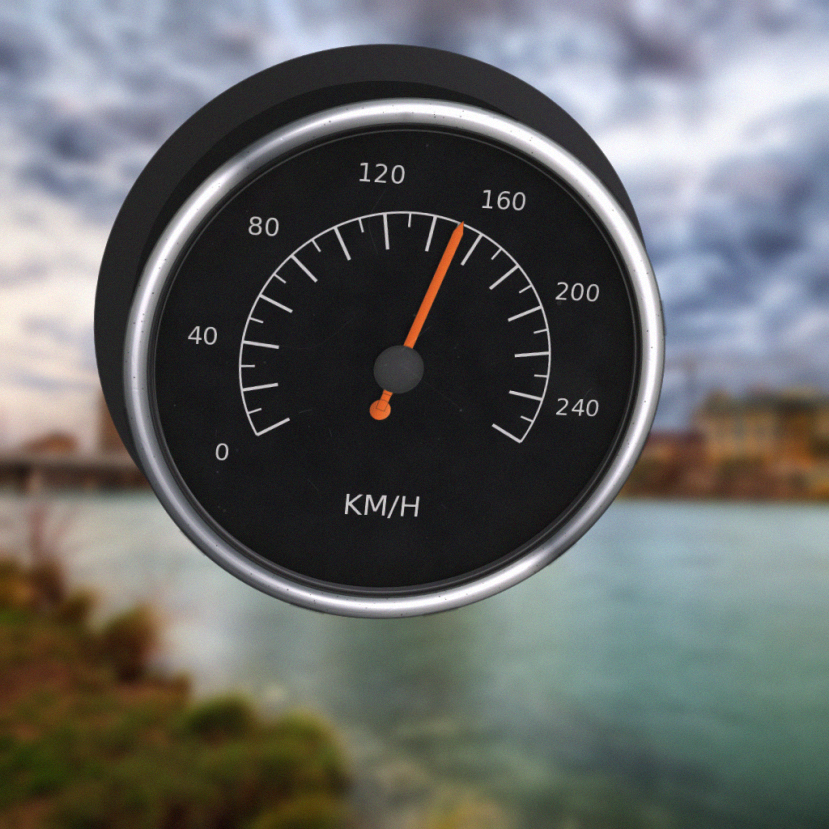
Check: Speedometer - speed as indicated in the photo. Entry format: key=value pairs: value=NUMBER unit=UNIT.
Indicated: value=150 unit=km/h
